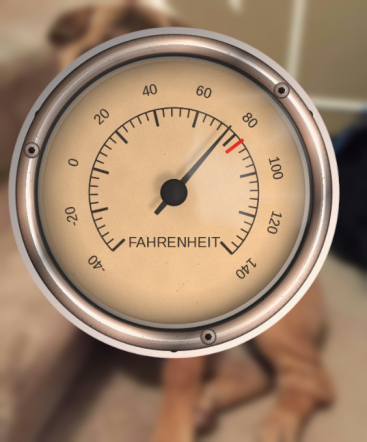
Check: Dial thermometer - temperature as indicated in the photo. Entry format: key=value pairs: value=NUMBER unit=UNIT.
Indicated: value=76 unit=°F
